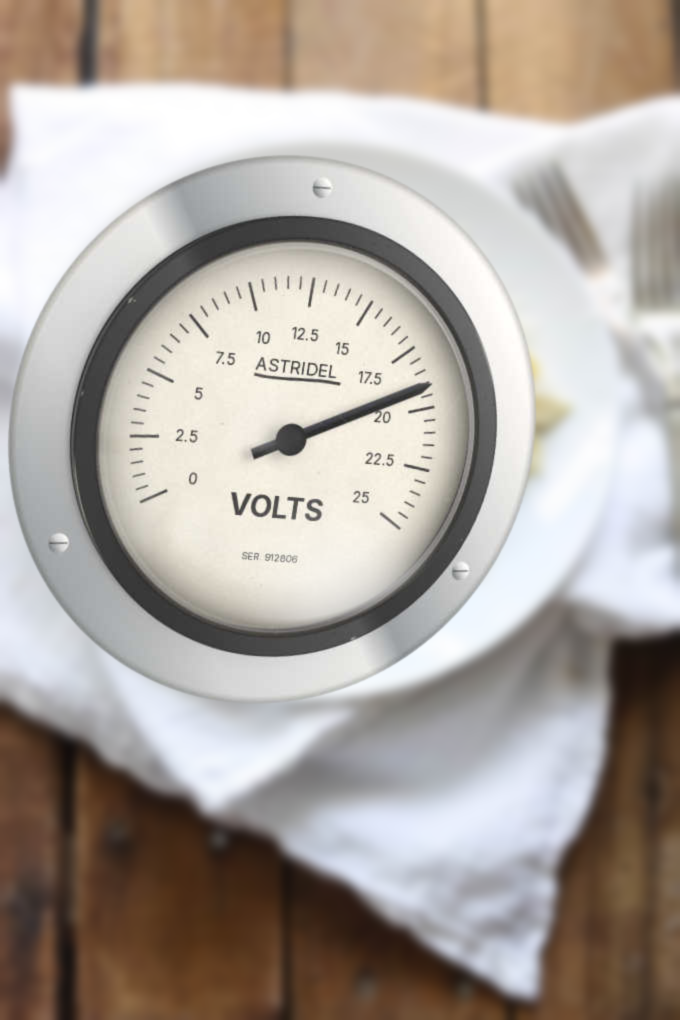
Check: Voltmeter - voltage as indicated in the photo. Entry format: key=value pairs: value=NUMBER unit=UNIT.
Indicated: value=19 unit=V
